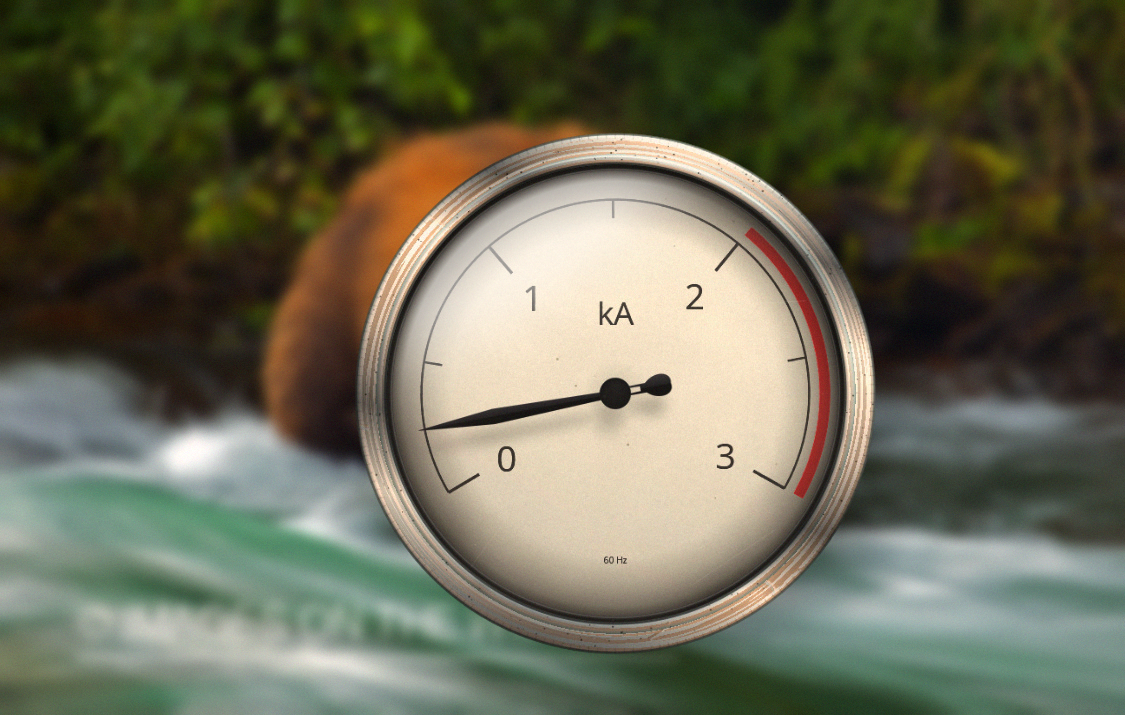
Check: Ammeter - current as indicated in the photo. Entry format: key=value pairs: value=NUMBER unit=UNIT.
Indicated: value=0.25 unit=kA
